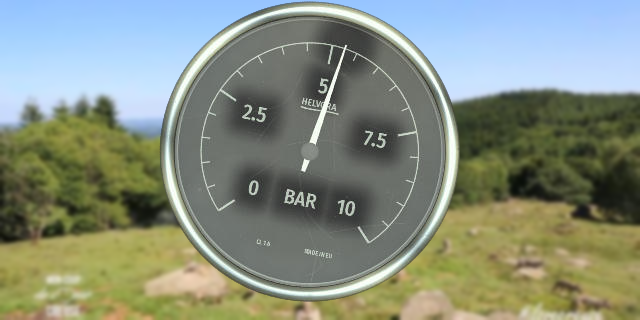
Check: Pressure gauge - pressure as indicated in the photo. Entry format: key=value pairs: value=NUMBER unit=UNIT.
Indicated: value=5.25 unit=bar
